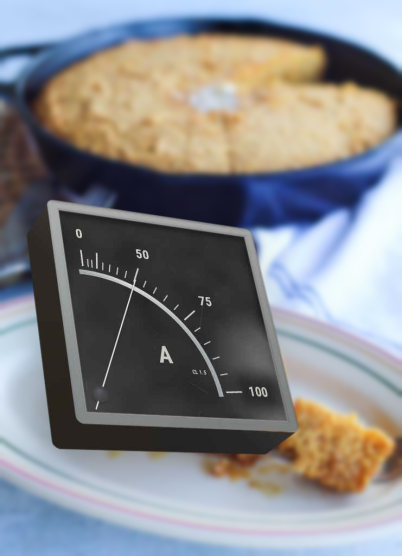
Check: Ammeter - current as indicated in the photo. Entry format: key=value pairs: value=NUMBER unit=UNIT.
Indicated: value=50 unit=A
